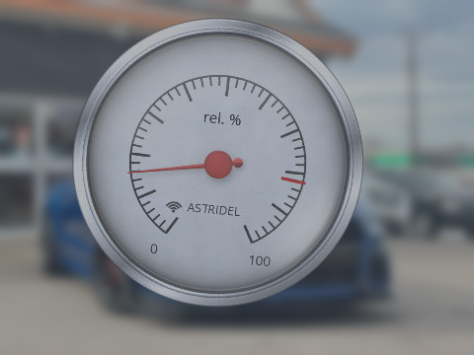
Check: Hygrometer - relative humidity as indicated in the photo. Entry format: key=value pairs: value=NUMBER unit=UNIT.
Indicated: value=16 unit=%
